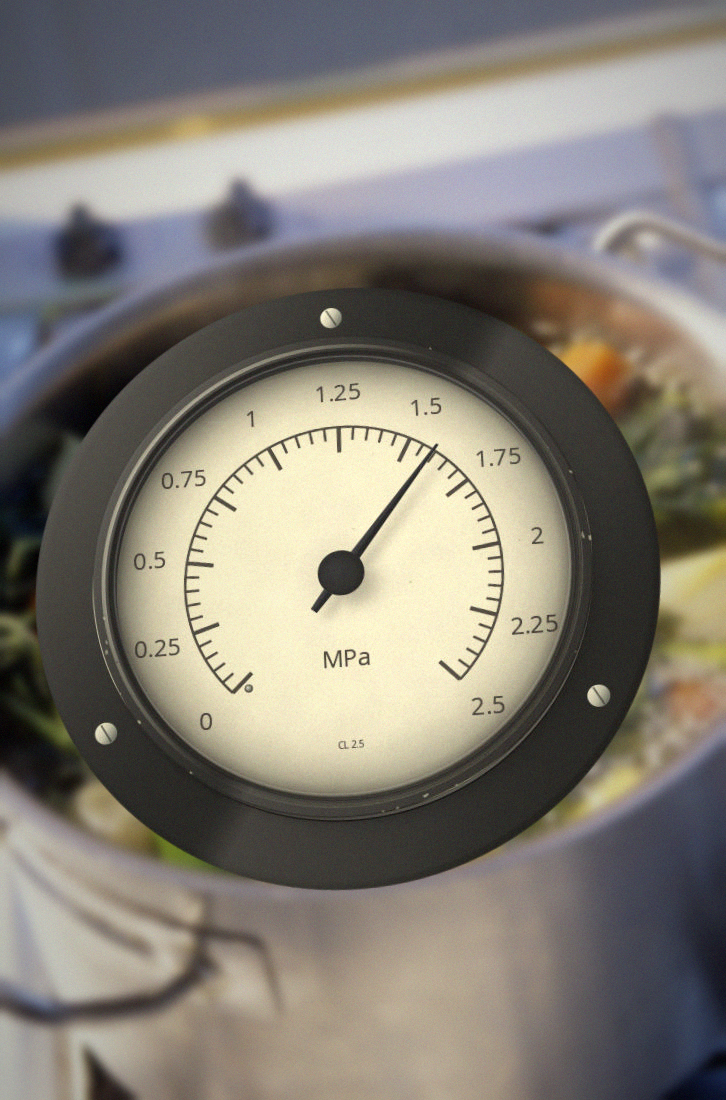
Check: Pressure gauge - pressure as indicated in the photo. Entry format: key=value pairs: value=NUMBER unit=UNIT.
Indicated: value=1.6 unit=MPa
